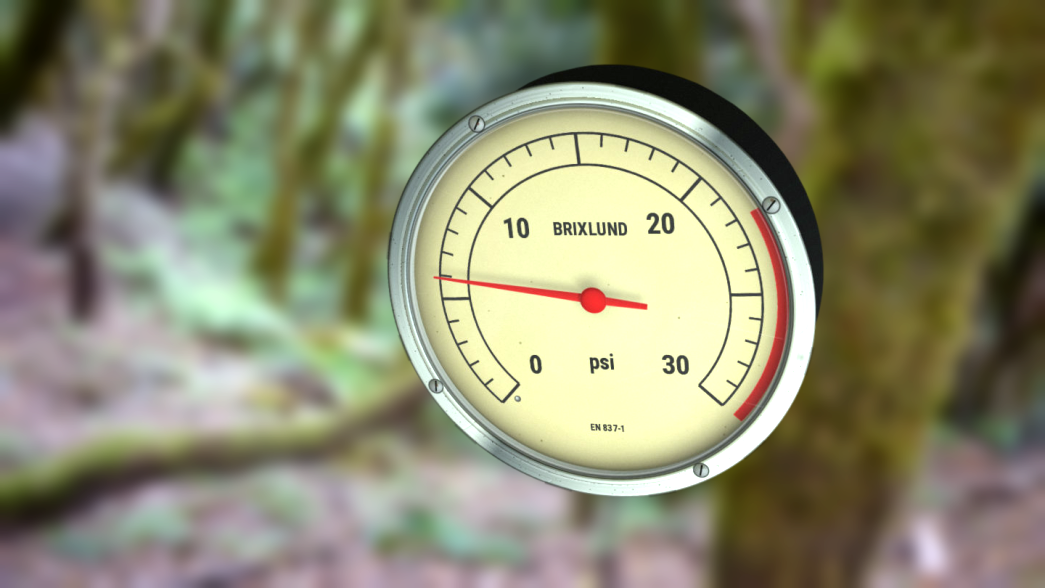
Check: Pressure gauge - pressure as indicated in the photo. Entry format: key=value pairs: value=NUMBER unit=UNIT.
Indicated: value=6 unit=psi
